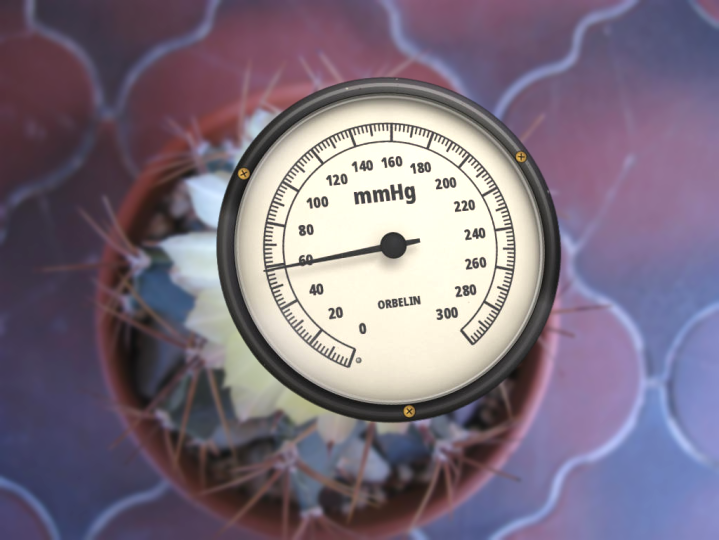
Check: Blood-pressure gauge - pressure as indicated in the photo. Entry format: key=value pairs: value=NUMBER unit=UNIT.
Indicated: value=58 unit=mmHg
